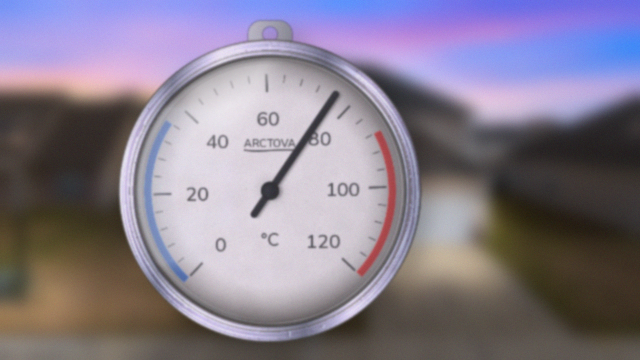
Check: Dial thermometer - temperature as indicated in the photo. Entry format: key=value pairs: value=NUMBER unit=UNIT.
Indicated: value=76 unit=°C
